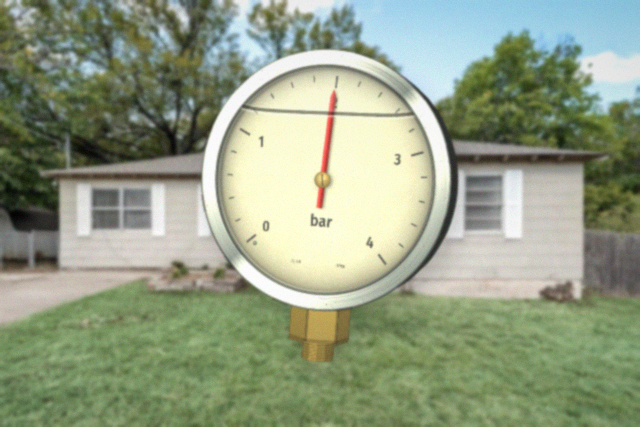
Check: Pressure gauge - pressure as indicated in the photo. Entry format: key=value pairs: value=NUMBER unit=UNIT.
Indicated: value=2 unit=bar
